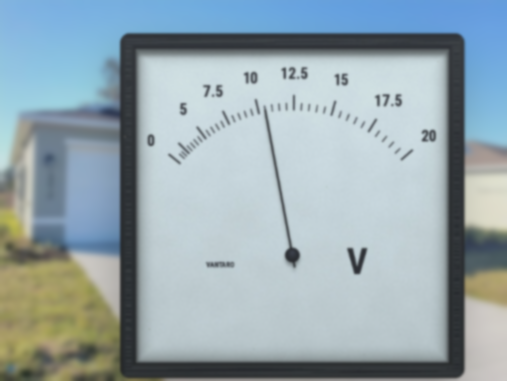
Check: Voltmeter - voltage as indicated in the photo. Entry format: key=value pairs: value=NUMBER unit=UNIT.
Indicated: value=10.5 unit=V
